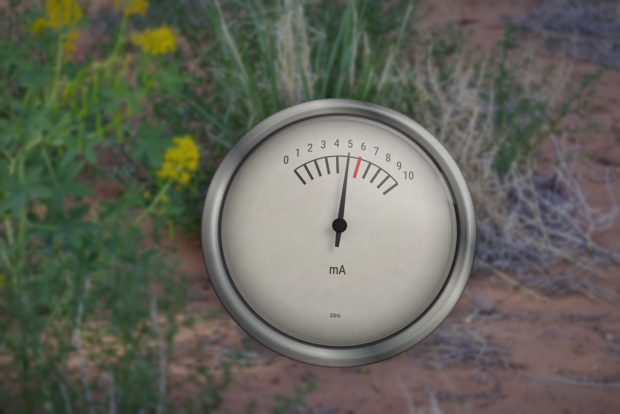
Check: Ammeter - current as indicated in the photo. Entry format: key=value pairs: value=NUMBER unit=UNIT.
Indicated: value=5 unit=mA
